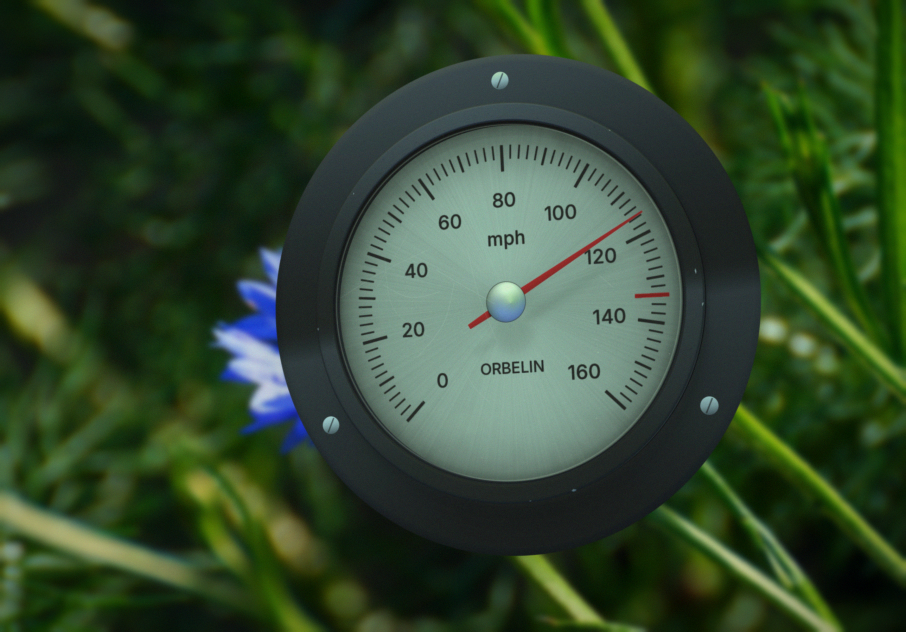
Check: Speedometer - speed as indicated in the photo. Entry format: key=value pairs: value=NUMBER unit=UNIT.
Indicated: value=116 unit=mph
